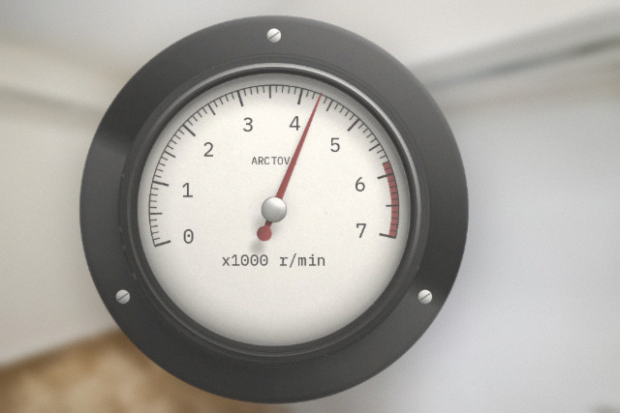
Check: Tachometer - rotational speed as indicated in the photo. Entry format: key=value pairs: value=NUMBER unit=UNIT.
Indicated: value=4300 unit=rpm
